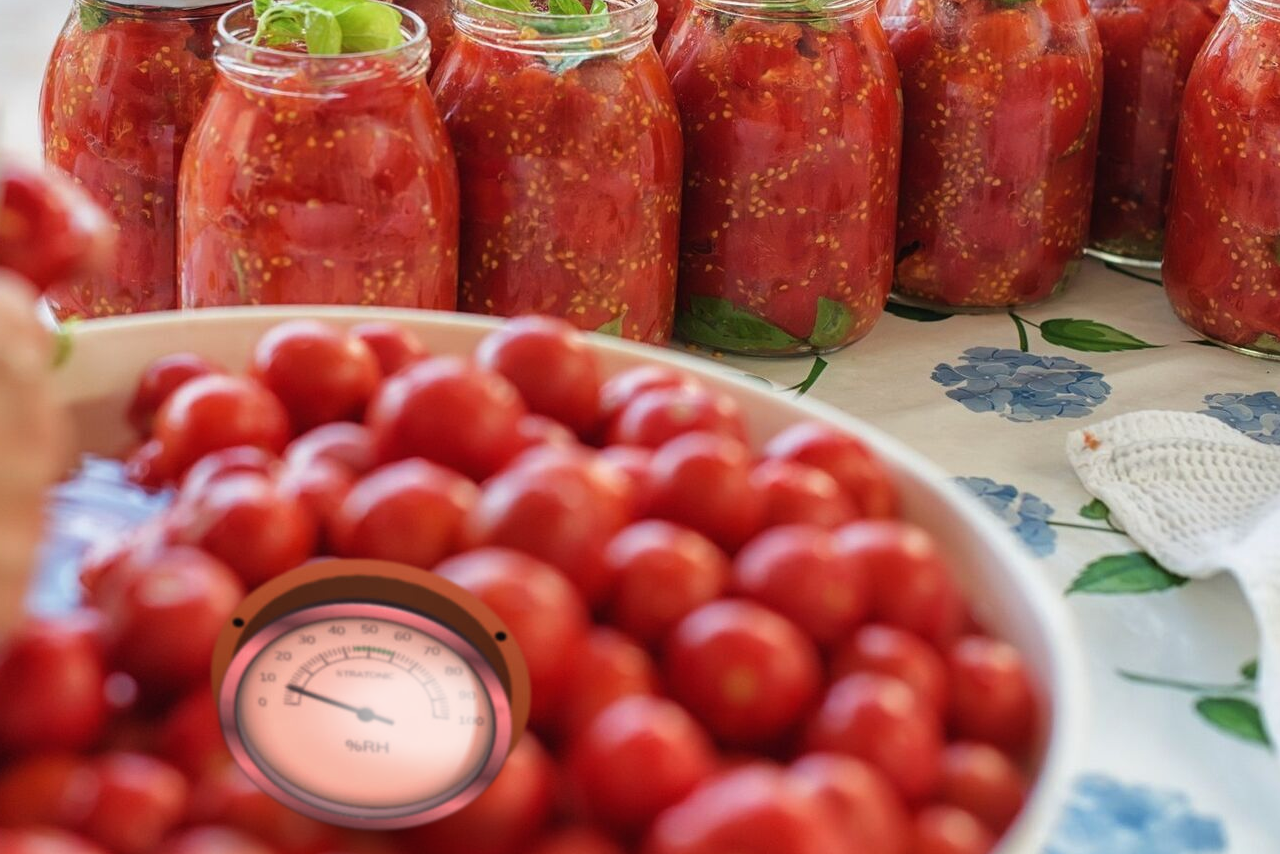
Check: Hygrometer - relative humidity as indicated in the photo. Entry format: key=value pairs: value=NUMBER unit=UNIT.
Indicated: value=10 unit=%
